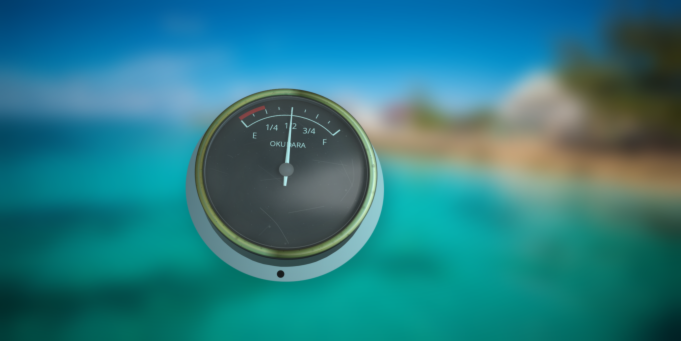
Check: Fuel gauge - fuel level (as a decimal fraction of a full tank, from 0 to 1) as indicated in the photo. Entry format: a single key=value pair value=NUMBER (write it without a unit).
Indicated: value=0.5
